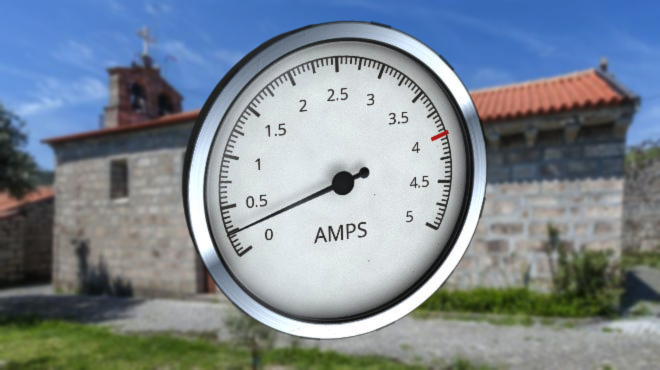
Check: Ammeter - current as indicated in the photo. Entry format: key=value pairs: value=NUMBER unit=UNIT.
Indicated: value=0.25 unit=A
